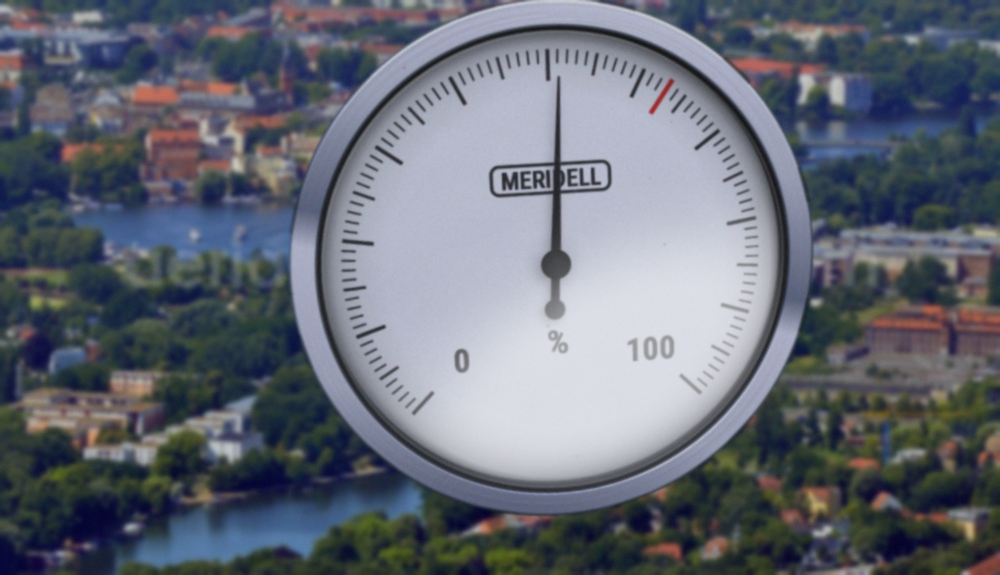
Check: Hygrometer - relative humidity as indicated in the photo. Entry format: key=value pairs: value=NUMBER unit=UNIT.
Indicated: value=51 unit=%
